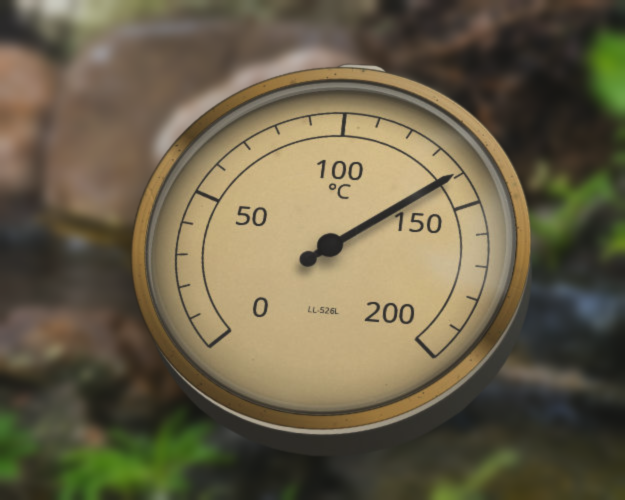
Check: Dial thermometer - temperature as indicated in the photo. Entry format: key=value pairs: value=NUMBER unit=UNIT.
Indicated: value=140 unit=°C
